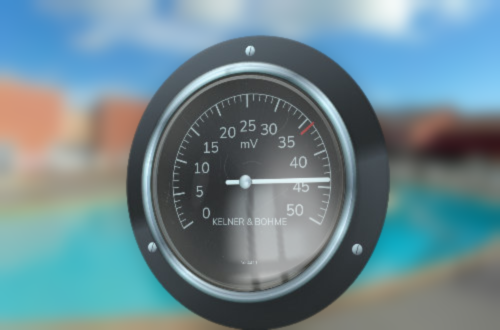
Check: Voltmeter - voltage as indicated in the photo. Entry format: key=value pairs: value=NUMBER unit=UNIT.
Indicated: value=44 unit=mV
